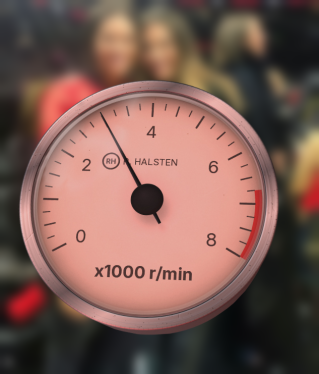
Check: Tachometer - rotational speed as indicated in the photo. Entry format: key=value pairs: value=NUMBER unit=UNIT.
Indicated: value=3000 unit=rpm
